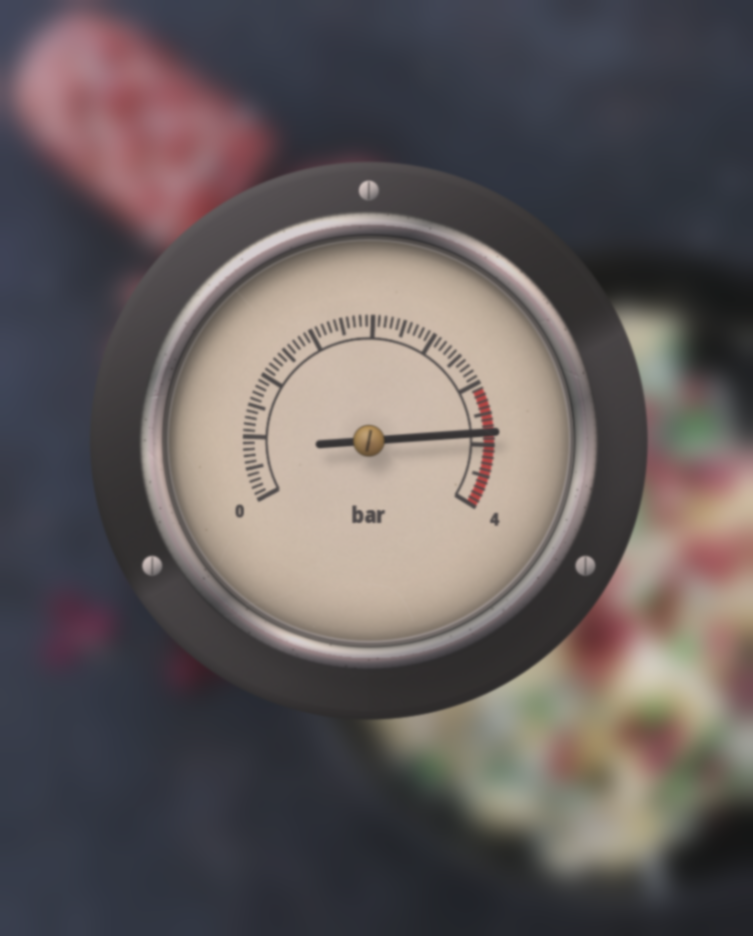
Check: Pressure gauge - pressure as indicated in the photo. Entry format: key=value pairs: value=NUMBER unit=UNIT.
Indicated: value=3.4 unit=bar
